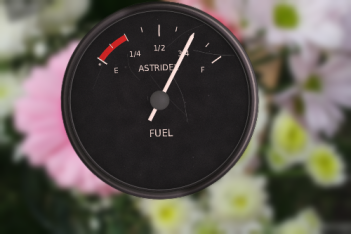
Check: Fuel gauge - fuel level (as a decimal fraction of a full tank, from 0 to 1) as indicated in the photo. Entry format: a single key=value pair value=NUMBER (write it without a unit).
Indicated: value=0.75
